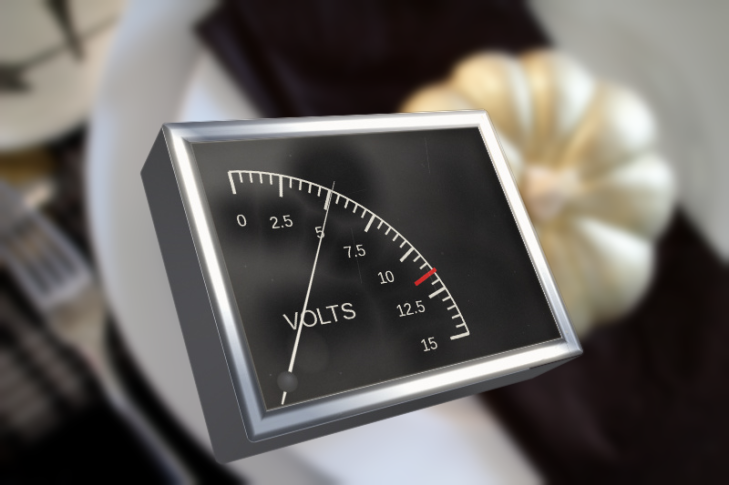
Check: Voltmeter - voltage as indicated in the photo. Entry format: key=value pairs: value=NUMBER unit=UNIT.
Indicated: value=5 unit=V
